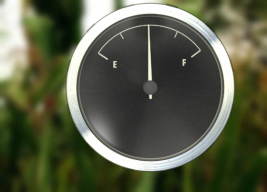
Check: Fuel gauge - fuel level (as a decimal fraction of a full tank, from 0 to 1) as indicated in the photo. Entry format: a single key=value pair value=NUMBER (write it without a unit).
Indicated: value=0.5
